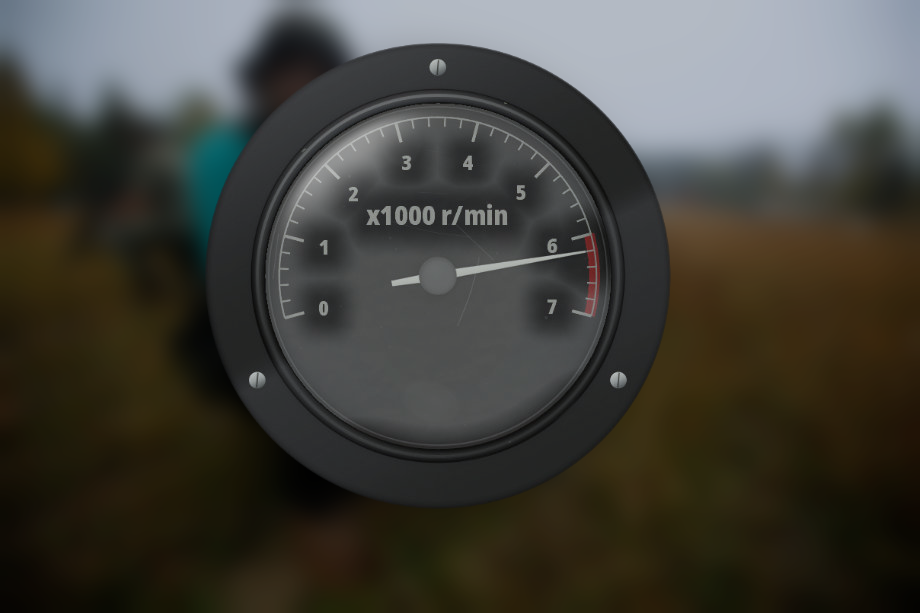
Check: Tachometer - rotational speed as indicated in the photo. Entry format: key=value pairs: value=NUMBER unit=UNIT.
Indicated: value=6200 unit=rpm
